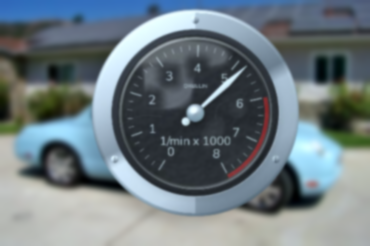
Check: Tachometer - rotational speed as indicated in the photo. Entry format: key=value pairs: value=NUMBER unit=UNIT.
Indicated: value=5200 unit=rpm
